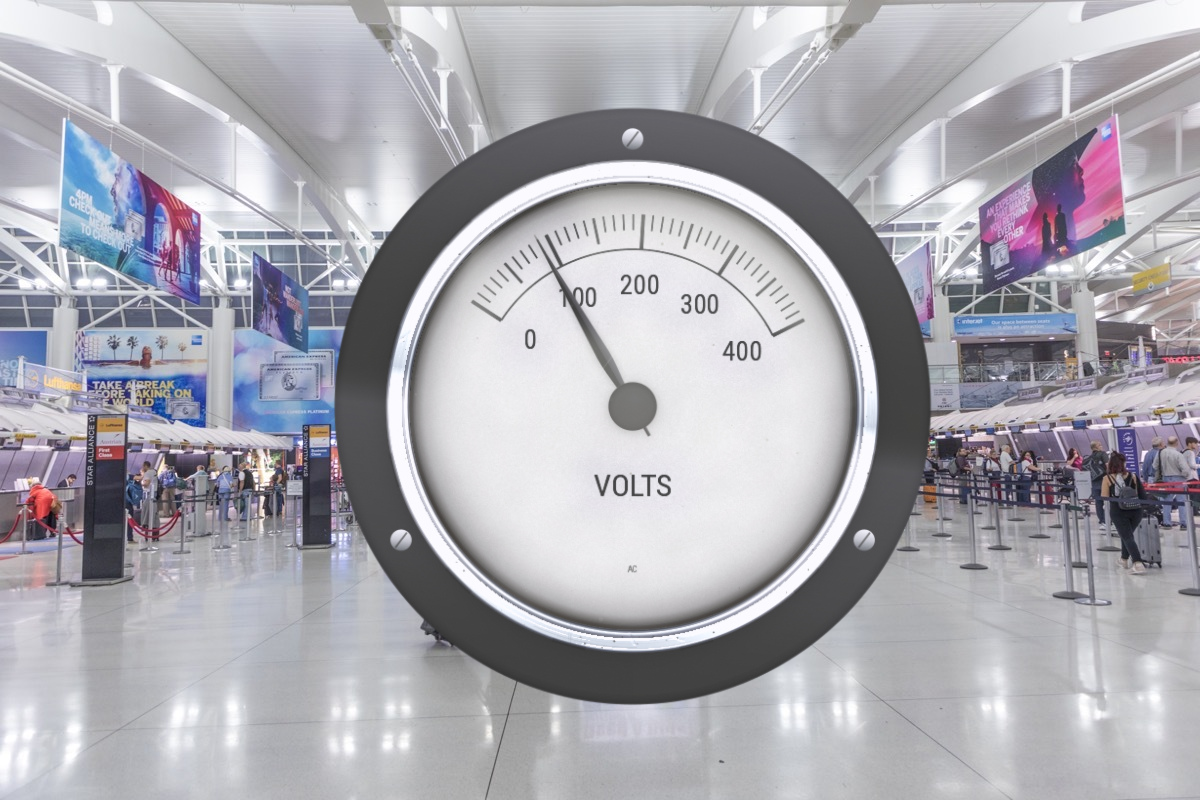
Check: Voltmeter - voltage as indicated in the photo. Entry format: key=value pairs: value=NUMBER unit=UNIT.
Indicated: value=90 unit=V
